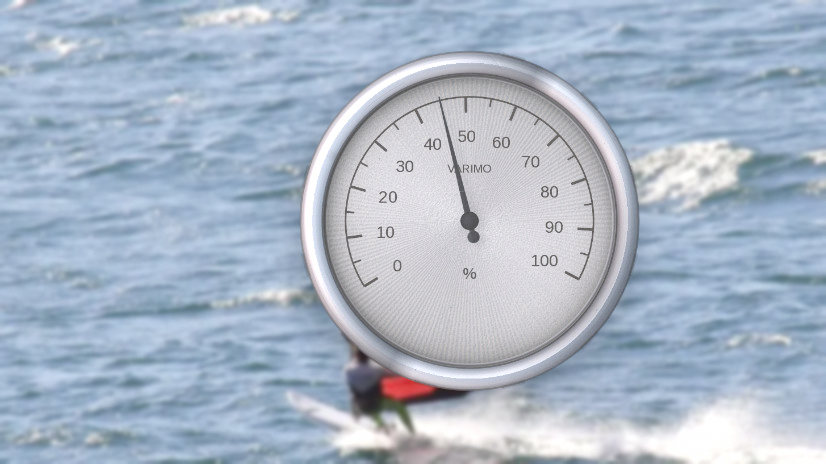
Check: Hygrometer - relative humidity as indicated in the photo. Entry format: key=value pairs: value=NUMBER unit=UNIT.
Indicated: value=45 unit=%
